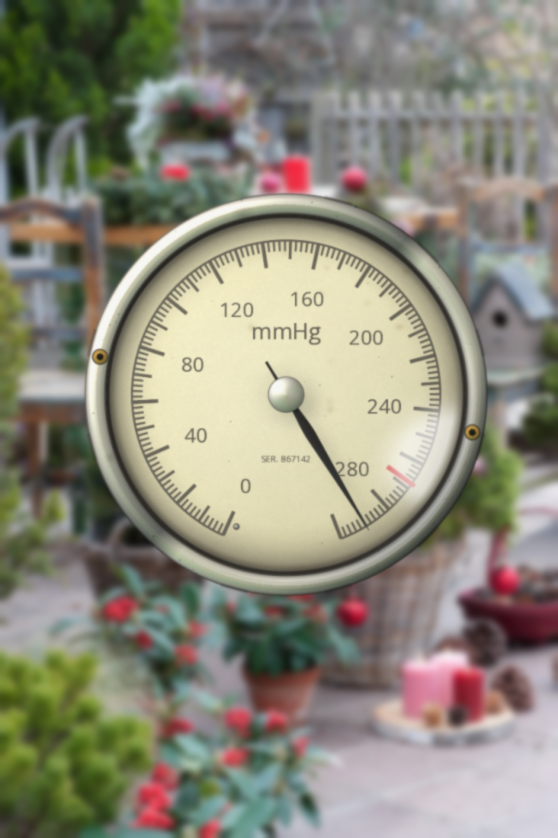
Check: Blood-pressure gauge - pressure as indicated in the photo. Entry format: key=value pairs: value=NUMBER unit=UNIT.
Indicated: value=290 unit=mmHg
